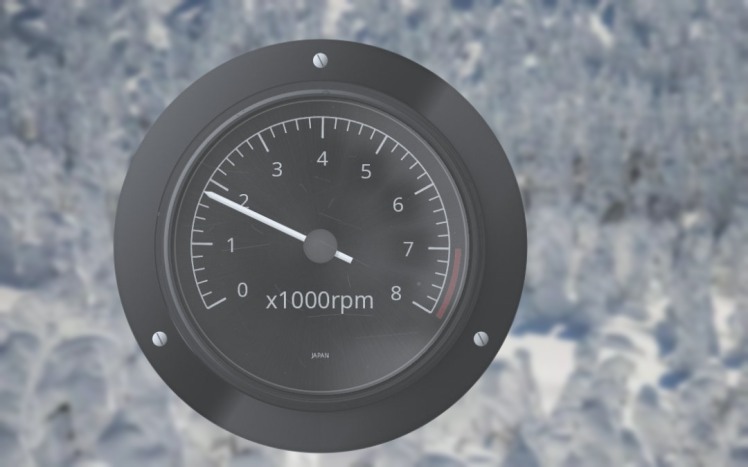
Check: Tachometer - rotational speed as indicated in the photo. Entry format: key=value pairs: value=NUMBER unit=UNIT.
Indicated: value=1800 unit=rpm
